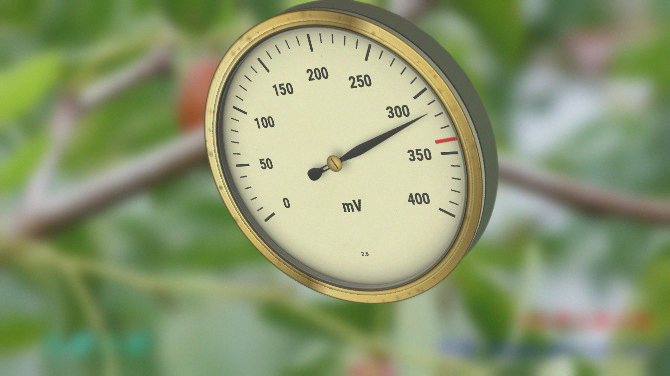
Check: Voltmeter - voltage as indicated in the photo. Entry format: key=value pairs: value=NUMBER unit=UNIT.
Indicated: value=315 unit=mV
